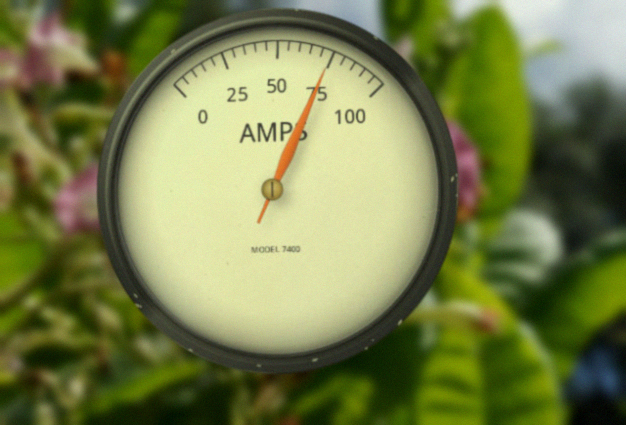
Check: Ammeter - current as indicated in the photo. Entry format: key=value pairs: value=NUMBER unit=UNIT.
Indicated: value=75 unit=A
